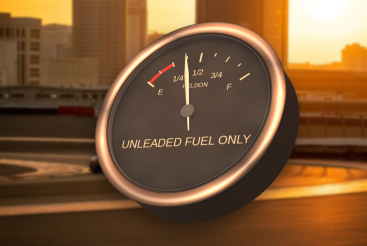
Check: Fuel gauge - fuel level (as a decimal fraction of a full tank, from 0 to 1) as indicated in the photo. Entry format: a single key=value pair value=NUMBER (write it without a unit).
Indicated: value=0.375
